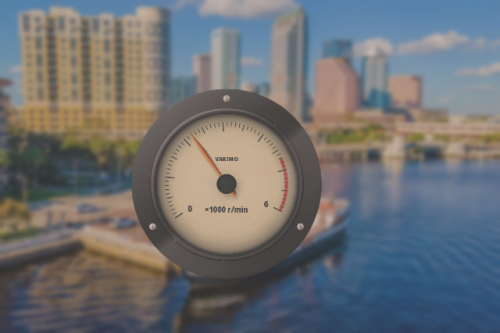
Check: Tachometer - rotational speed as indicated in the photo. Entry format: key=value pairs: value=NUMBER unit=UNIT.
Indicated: value=2200 unit=rpm
